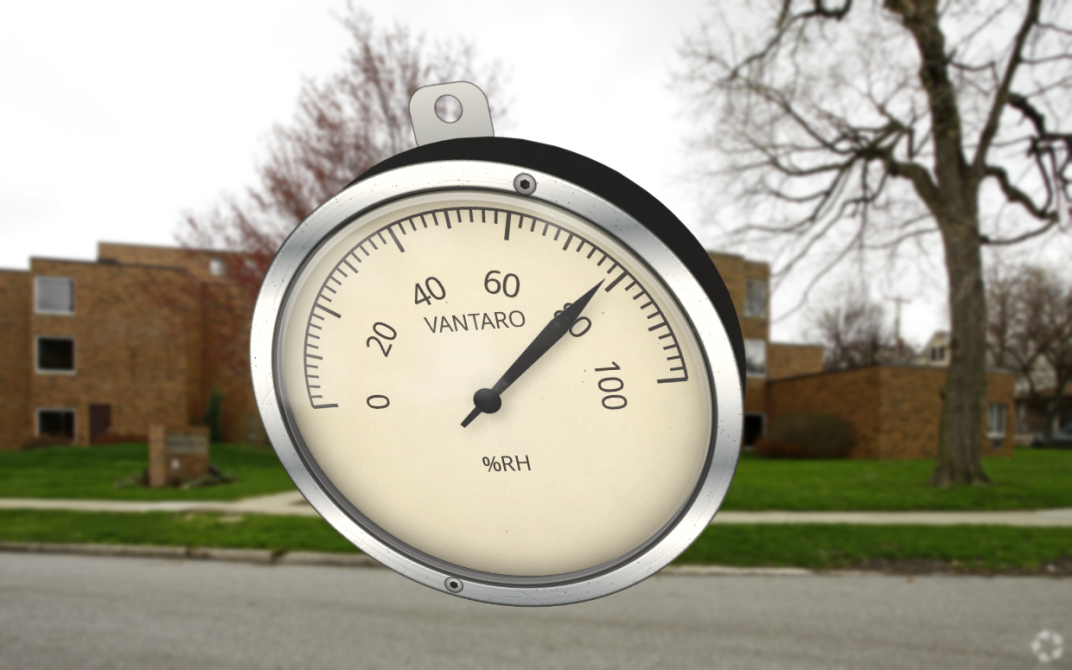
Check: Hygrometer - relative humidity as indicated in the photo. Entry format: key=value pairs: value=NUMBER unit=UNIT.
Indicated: value=78 unit=%
